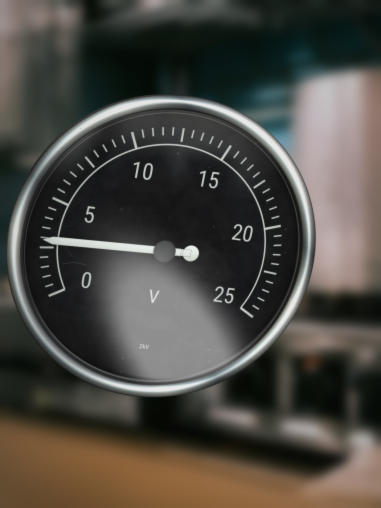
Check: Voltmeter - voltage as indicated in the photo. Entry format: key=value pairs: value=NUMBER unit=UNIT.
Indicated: value=3 unit=V
